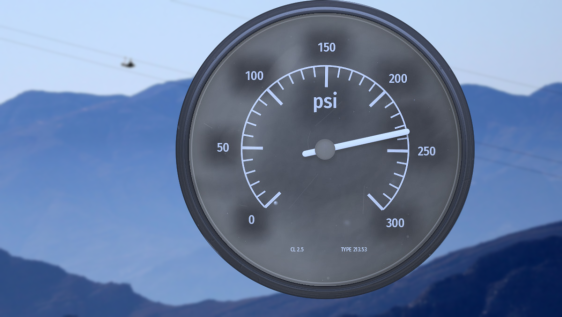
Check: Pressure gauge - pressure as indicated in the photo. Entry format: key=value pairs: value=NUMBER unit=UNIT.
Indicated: value=235 unit=psi
